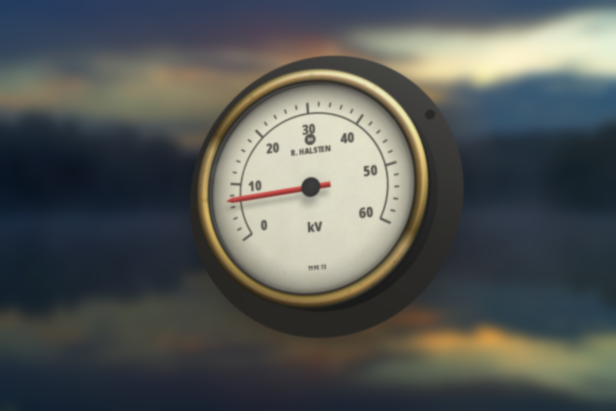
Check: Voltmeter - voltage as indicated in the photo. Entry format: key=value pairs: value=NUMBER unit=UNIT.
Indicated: value=7 unit=kV
